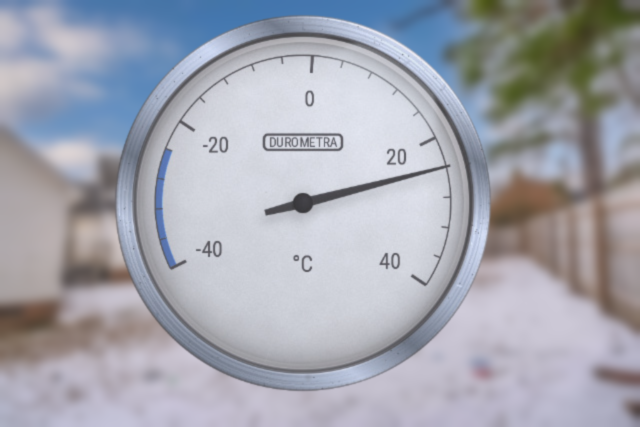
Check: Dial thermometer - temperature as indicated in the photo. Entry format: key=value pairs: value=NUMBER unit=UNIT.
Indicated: value=24 unit=°C
